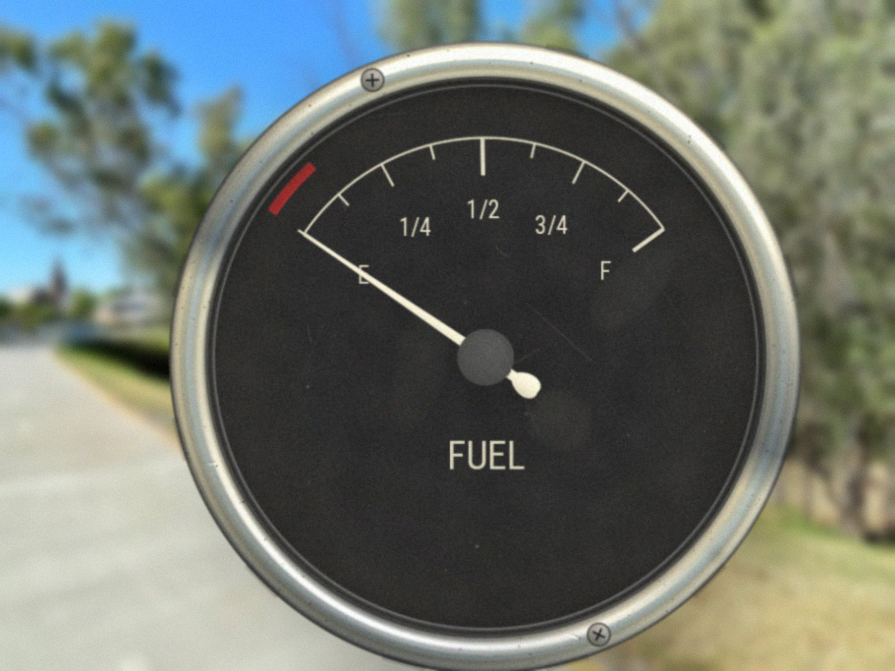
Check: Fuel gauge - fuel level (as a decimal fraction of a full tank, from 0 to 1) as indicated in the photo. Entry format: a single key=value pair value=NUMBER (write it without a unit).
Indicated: value=0
